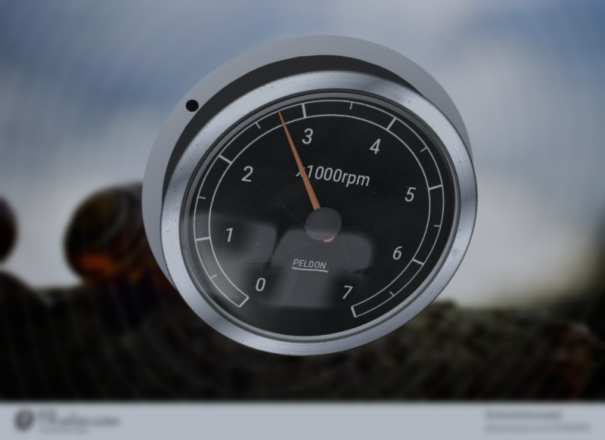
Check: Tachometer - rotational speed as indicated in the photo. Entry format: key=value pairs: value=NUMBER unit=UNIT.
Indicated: value=2750 unit=rpm
